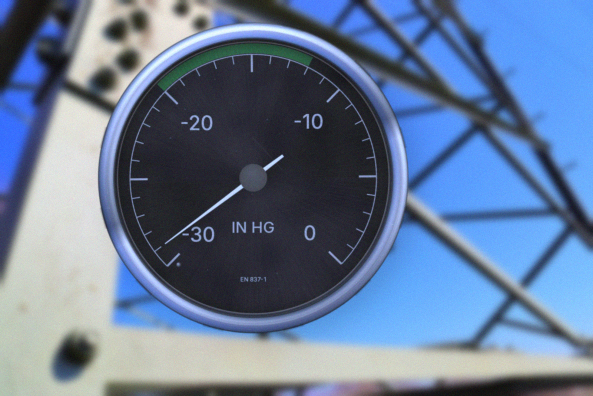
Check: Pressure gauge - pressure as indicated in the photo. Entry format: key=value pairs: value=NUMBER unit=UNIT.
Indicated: value=-29 unit=inHg
